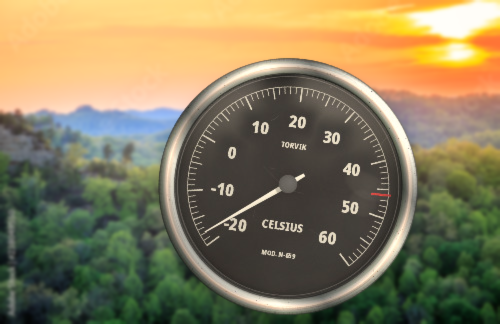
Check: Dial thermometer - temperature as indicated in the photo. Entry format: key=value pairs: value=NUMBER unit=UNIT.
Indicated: value=-18 unit=°C
